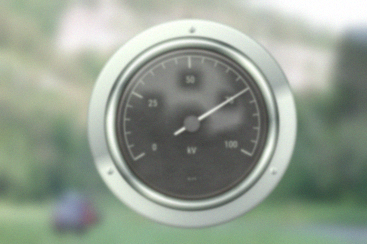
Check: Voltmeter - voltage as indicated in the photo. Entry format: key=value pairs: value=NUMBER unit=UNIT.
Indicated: value=75 unit=kV
